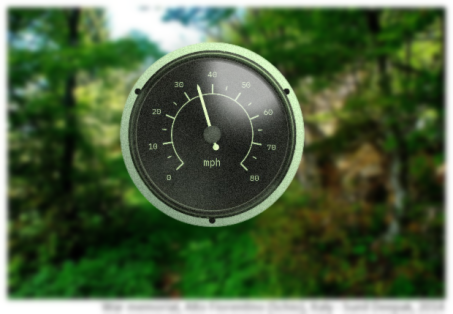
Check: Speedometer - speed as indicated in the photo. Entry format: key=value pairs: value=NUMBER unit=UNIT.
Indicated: value=35 unit=mph
